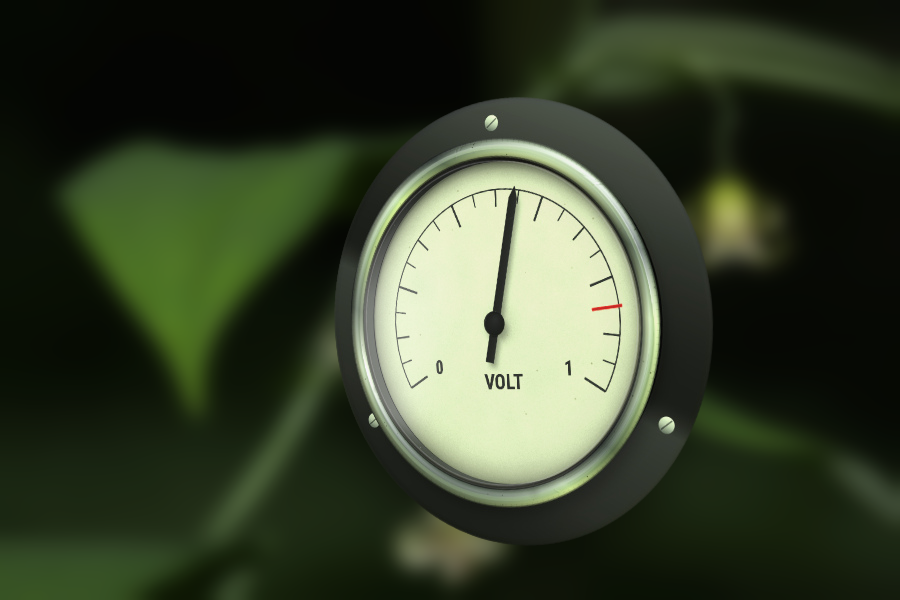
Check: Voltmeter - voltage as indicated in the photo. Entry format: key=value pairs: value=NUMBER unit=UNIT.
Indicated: value=0.55 unit=V
